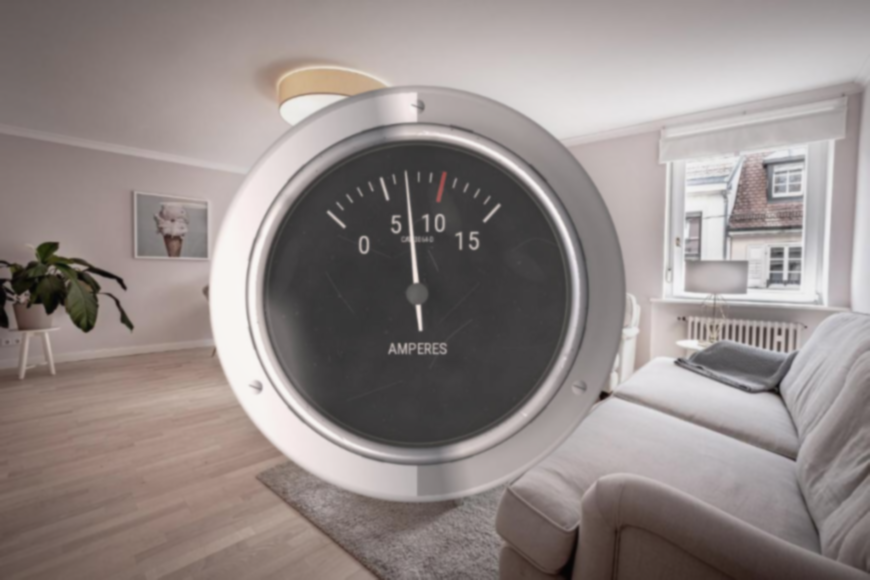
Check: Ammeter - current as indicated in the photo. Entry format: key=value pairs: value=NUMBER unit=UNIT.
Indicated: value=7 unit=A
